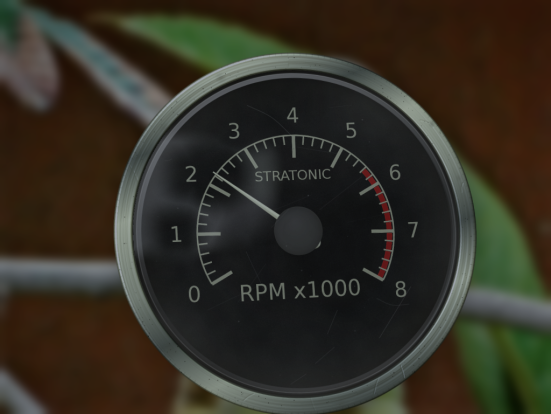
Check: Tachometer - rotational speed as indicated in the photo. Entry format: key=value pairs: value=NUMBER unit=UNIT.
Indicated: value=2200 unit=rpm
